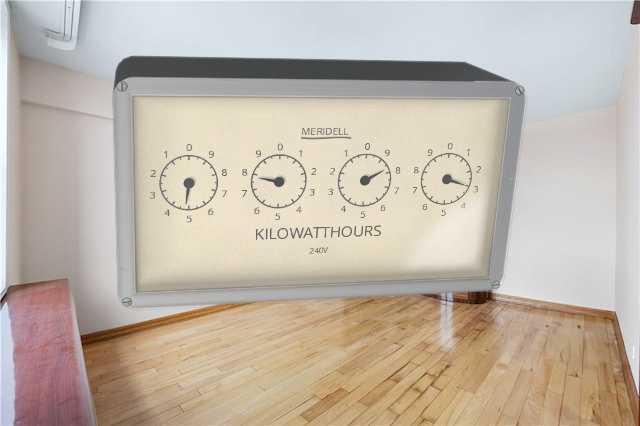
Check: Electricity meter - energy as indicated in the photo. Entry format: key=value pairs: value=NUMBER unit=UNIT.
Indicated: value=4783 unit=kWh
